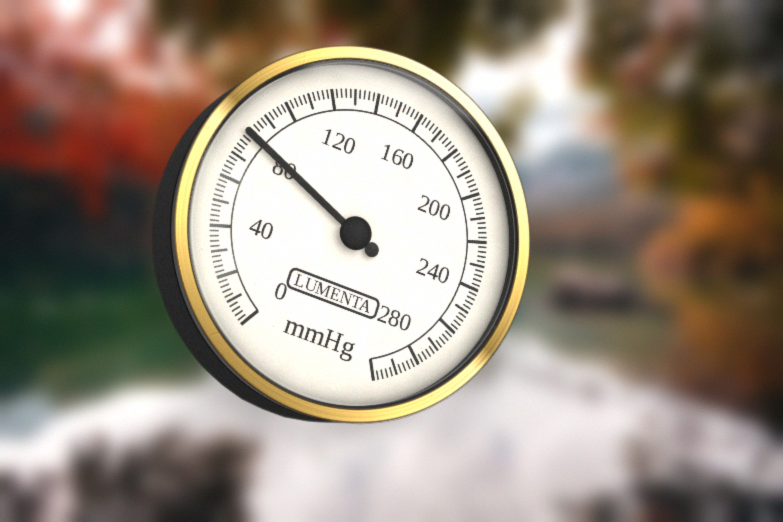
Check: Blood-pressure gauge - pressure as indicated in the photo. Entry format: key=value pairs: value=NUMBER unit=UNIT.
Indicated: value=80 unit=mmHg
